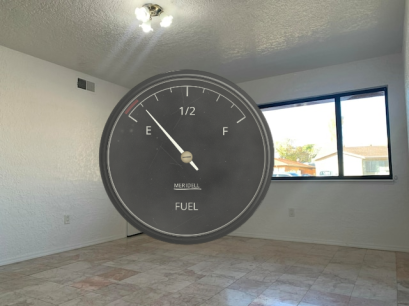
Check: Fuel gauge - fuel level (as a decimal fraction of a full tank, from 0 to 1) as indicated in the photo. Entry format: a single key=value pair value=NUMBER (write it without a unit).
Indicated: value=0.125
